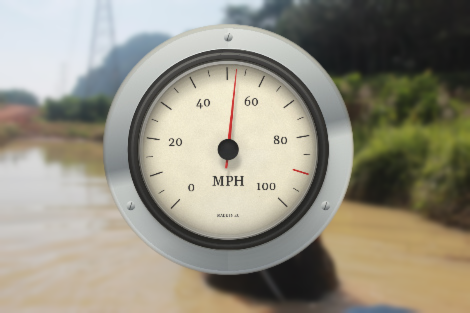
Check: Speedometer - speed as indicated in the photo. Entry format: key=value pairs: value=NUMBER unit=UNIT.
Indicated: value=52.5 unit=mph
